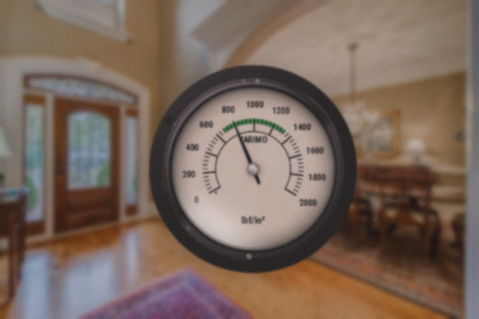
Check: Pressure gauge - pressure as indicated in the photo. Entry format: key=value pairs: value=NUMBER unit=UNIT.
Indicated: value=800 unit=psi
